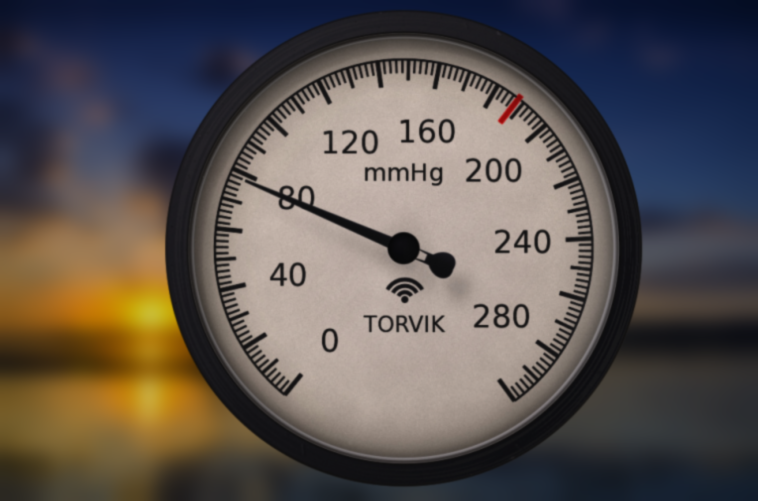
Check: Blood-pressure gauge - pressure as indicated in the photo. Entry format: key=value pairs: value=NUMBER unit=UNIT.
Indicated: value=78 unit=mmHg
